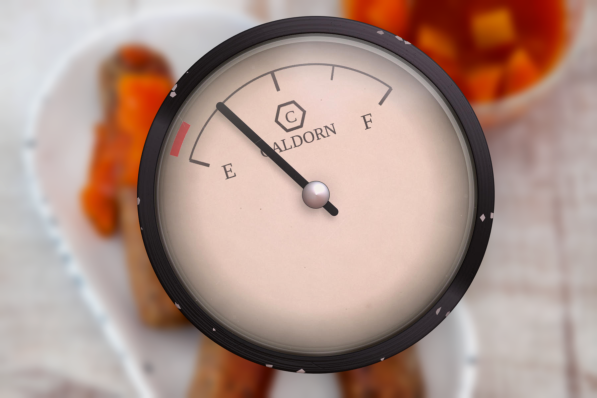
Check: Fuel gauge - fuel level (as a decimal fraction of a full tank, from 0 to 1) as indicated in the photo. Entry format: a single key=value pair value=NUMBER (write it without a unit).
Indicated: value=0.25
